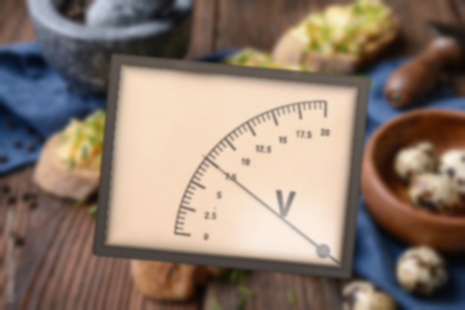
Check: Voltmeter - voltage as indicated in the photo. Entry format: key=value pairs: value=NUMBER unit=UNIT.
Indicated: value=7.5 unit=V
